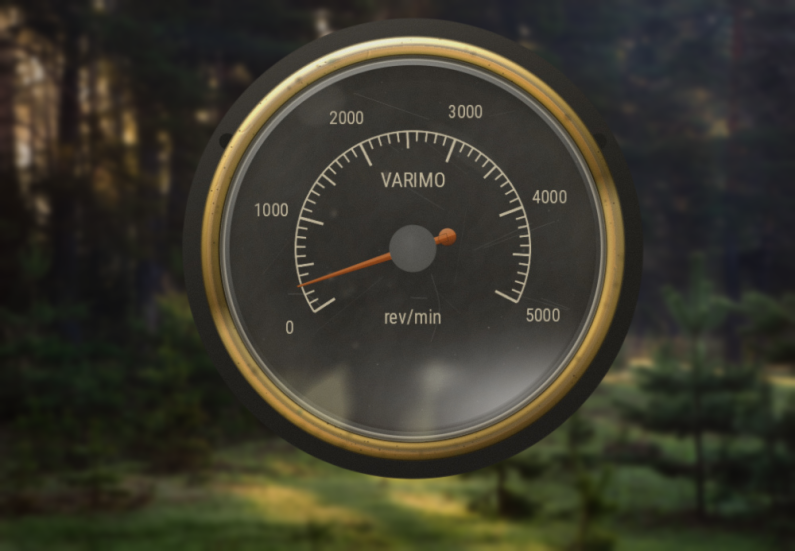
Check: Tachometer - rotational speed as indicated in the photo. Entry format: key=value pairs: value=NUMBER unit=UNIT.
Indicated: value=300 unit=rpm
